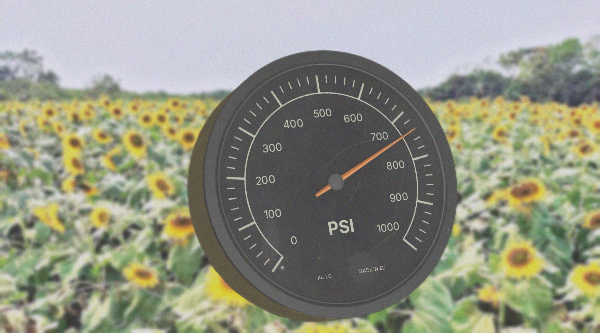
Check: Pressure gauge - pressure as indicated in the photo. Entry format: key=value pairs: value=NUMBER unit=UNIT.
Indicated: value=740 unit=psi
